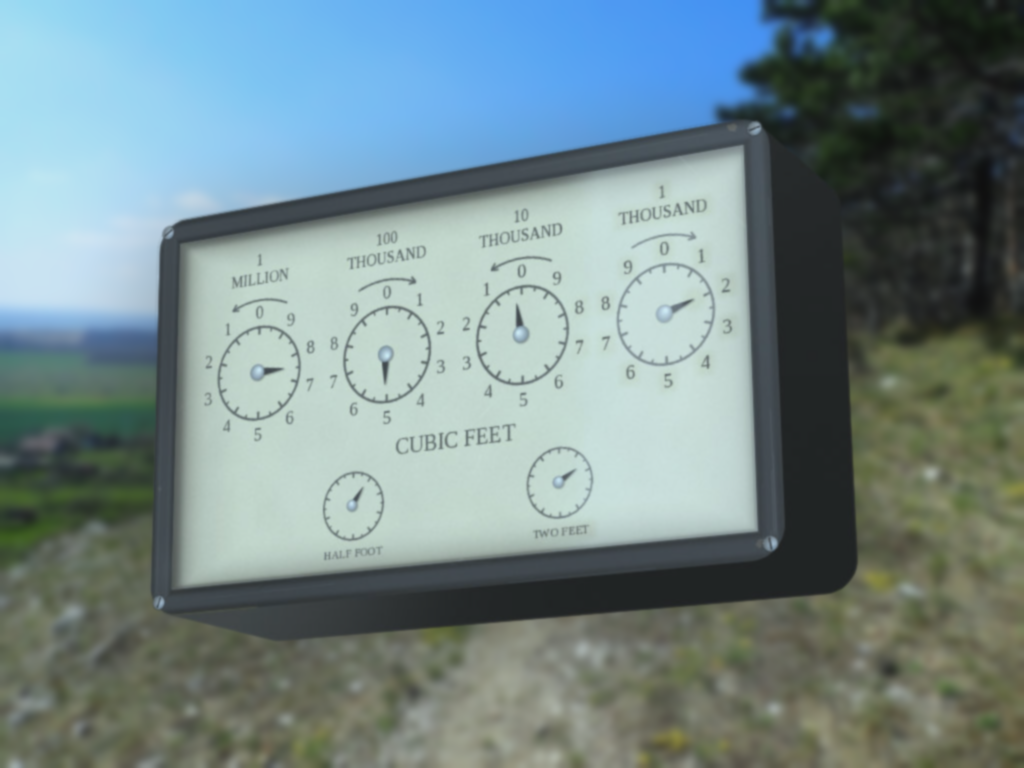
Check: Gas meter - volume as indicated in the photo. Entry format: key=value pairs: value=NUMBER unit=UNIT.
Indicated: value=750200 unit=ft³
